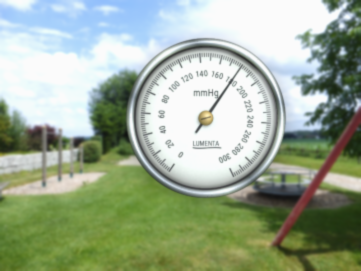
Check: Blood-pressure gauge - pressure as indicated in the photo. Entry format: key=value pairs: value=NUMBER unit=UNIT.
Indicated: value=180 unit=mmHg
